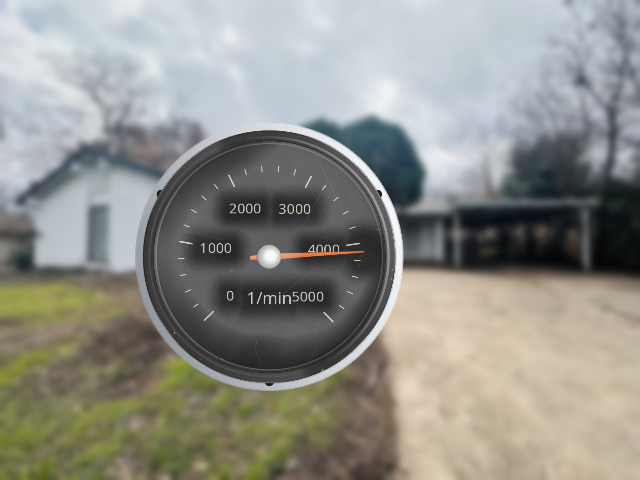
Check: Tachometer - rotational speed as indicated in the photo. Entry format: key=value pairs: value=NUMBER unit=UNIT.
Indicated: value=4100 unit=rpm
